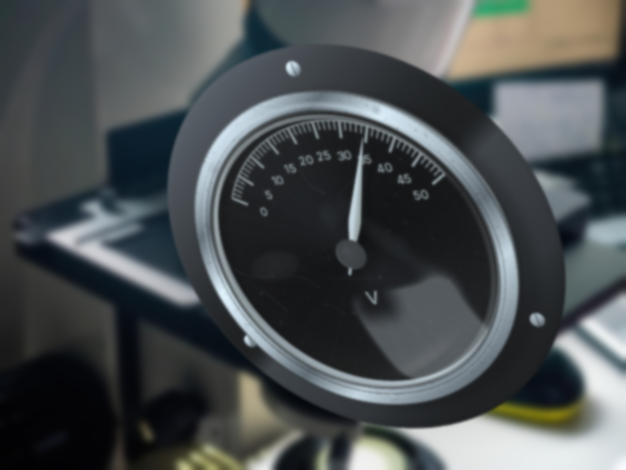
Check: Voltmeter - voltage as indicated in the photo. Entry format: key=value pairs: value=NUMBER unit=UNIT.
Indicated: value=35 unit=V
